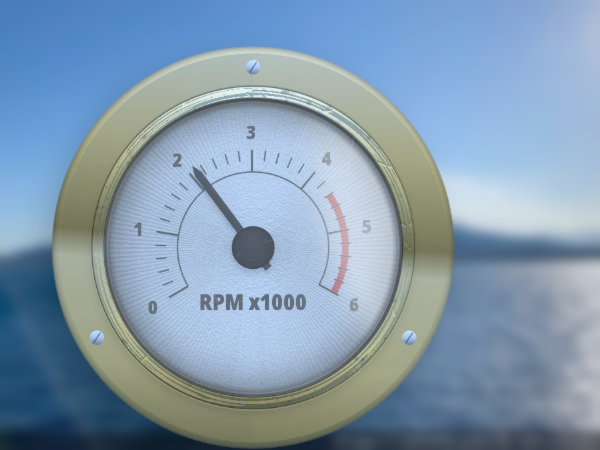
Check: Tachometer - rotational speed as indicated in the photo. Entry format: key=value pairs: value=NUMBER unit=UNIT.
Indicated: value=2100 unit=rpm
